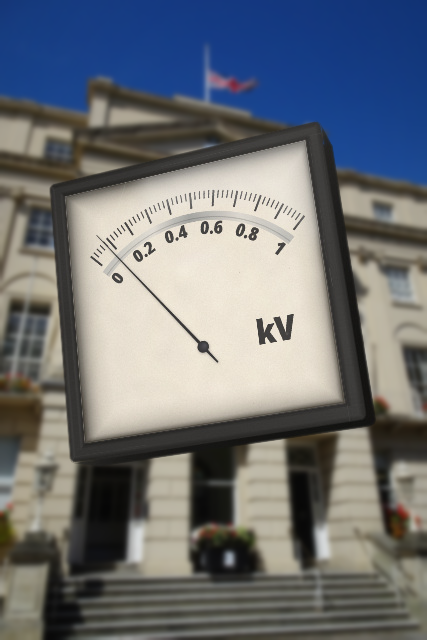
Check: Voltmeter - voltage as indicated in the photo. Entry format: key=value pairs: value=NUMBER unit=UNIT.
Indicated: value=0.08 unit=kV
